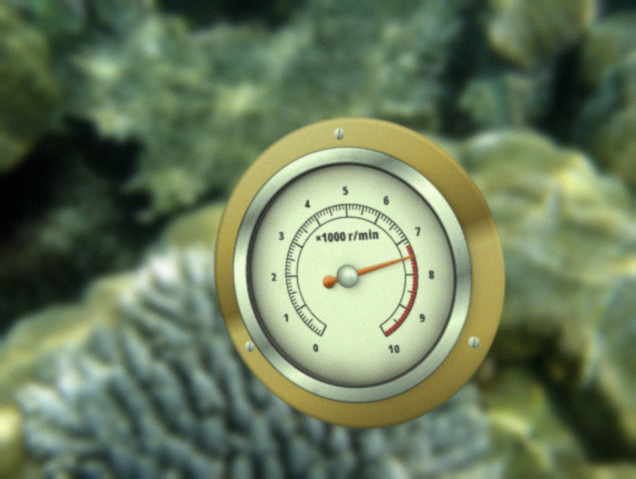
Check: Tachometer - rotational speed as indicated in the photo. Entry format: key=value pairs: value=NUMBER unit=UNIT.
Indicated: value=7500 unit=rpm
